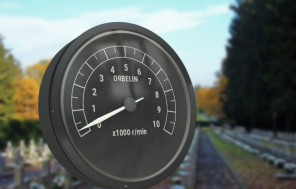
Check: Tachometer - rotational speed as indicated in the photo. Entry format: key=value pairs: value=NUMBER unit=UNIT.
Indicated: value=250 unit=rpm
